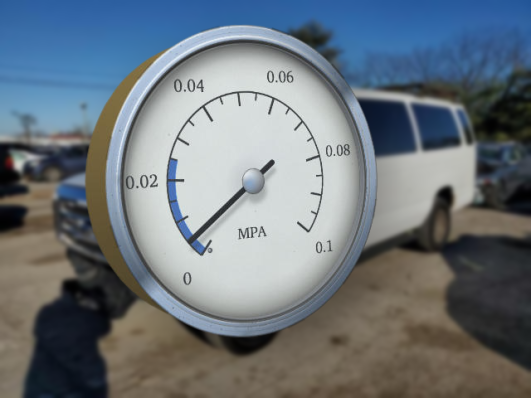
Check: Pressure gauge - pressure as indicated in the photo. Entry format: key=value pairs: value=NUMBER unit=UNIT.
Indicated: value=0.005 unit=MPa
